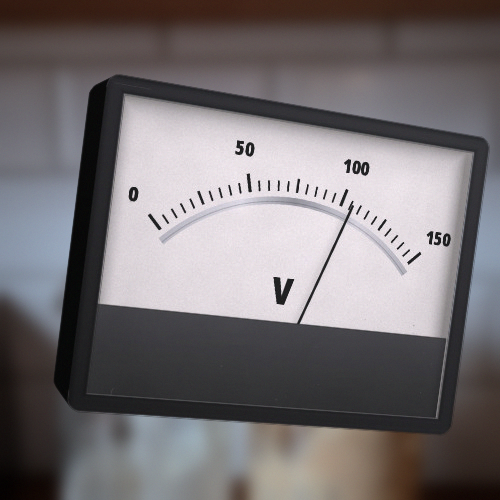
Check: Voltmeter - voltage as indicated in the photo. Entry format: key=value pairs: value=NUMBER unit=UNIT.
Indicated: value=105 unit=V
